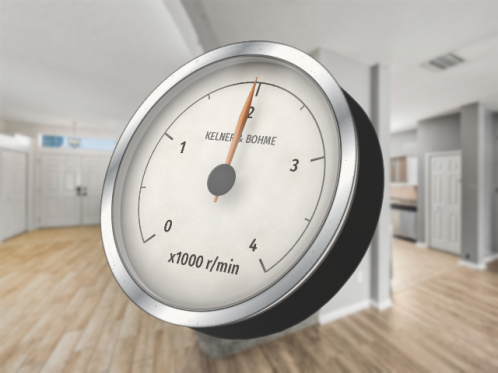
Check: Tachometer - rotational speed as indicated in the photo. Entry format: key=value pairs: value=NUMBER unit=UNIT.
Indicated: value=2000 unit=rpm
